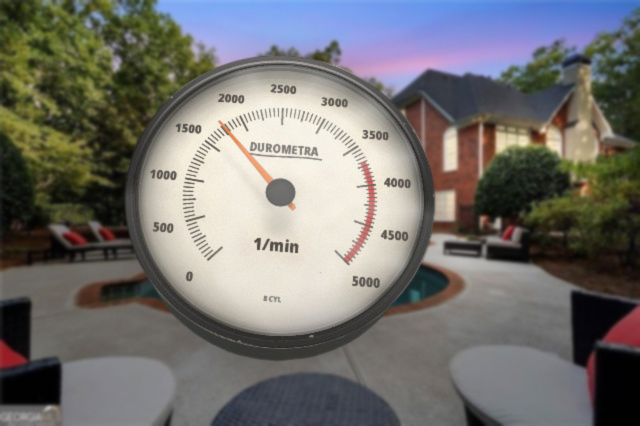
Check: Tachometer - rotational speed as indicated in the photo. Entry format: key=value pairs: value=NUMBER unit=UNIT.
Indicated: value=1750 unit=rpm
